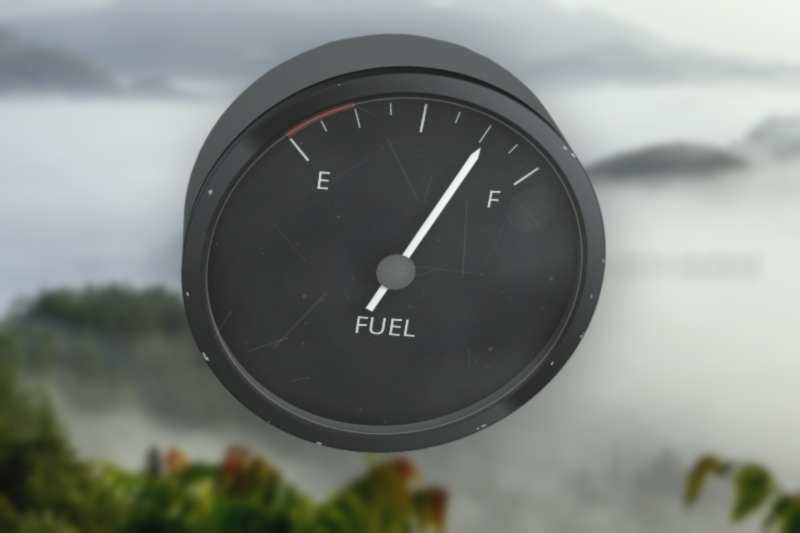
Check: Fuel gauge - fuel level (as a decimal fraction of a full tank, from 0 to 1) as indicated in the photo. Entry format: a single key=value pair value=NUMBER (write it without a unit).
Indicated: value=0.75
